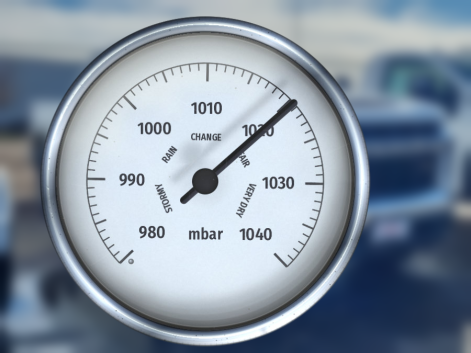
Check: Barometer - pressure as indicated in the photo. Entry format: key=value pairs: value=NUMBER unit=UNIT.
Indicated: value=1020.5 unit=mbar
